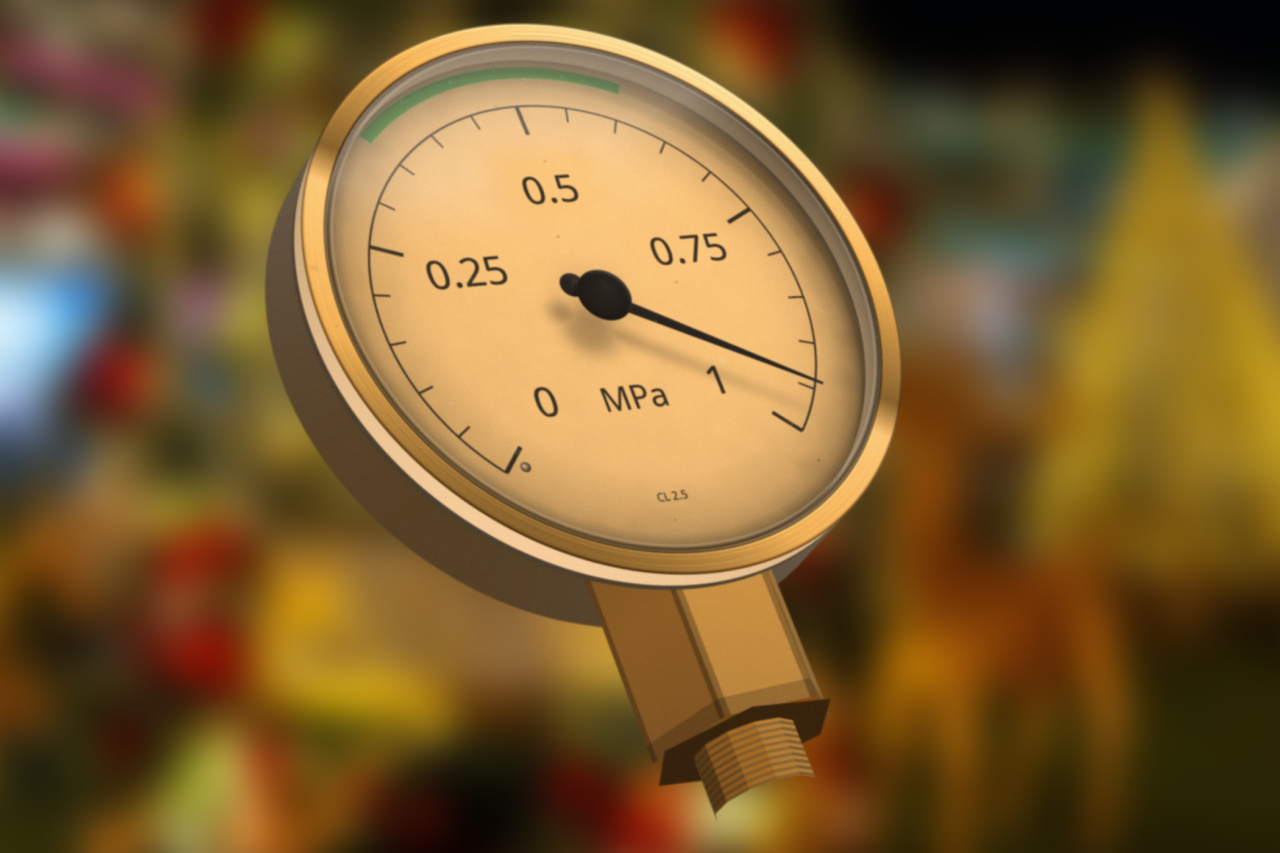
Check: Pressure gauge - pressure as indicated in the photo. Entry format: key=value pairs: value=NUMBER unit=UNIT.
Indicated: value=0.95 unit=MPa
